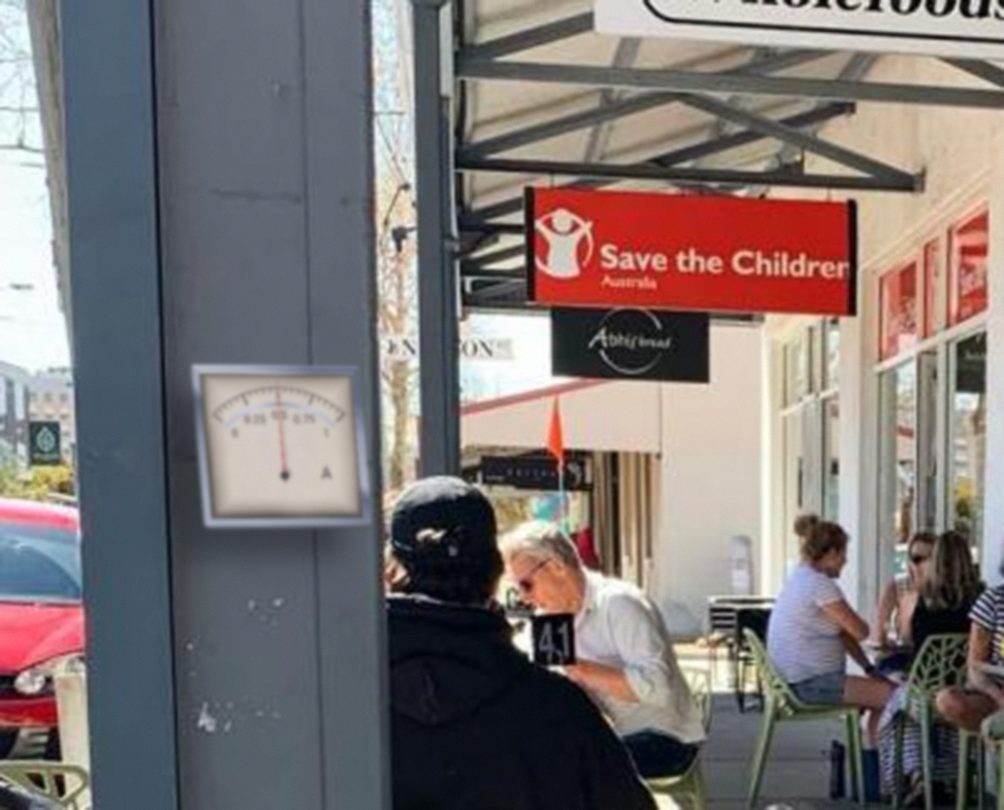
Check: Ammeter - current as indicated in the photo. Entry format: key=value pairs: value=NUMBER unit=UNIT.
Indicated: value=0.5 unit=A
